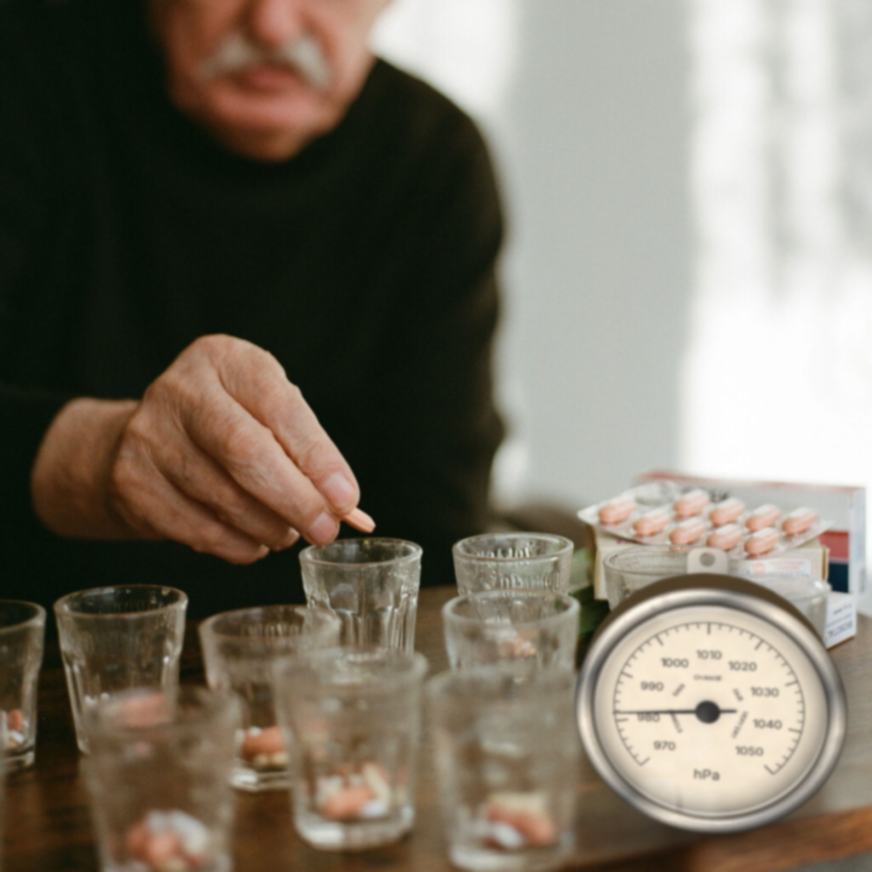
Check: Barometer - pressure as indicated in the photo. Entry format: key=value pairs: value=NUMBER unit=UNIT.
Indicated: value=982 unit=hPa
